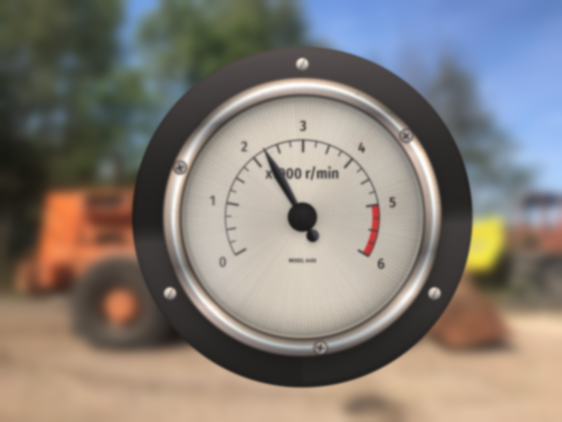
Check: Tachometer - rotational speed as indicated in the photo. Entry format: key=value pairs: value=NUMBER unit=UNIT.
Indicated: value=2250 unit=rpm
